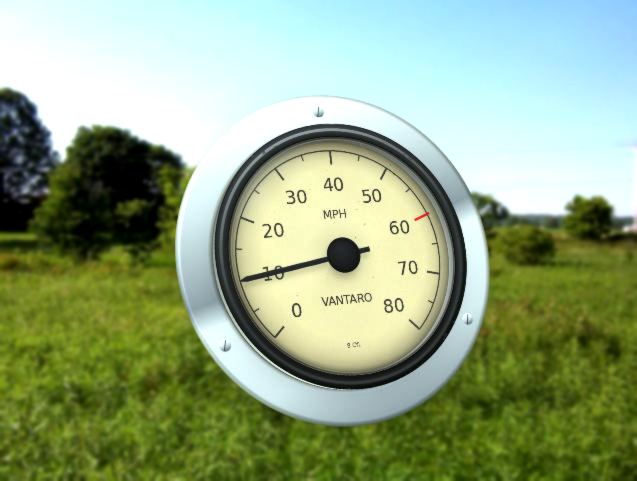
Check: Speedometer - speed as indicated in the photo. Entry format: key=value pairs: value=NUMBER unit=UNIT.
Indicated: value=10 unit=mph
